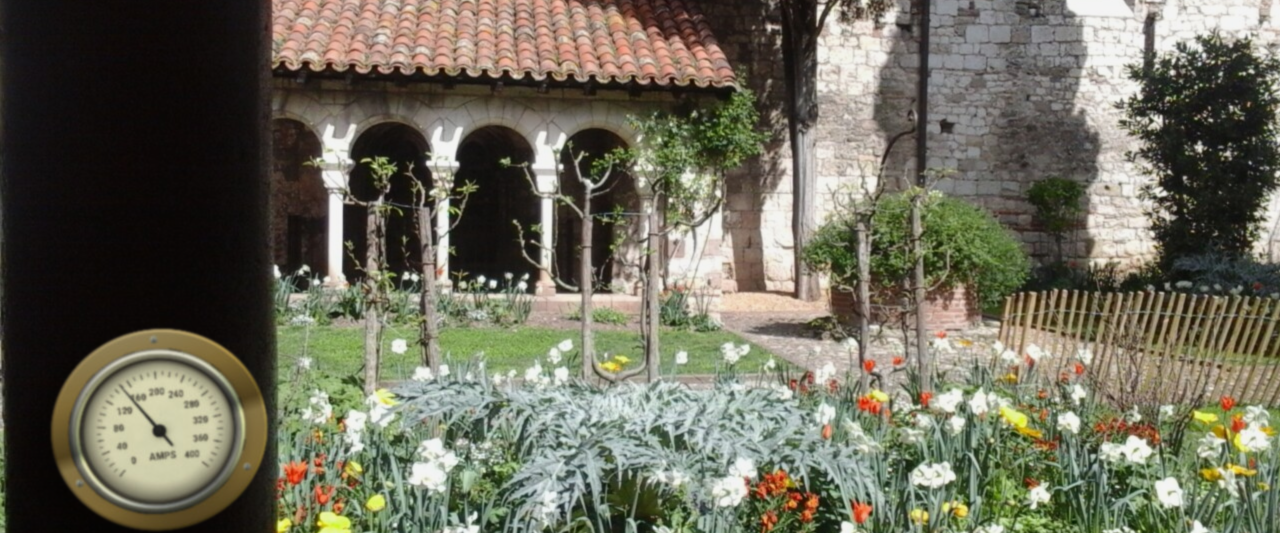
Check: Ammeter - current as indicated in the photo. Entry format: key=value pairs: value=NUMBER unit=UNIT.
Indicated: value=150 unit=A
